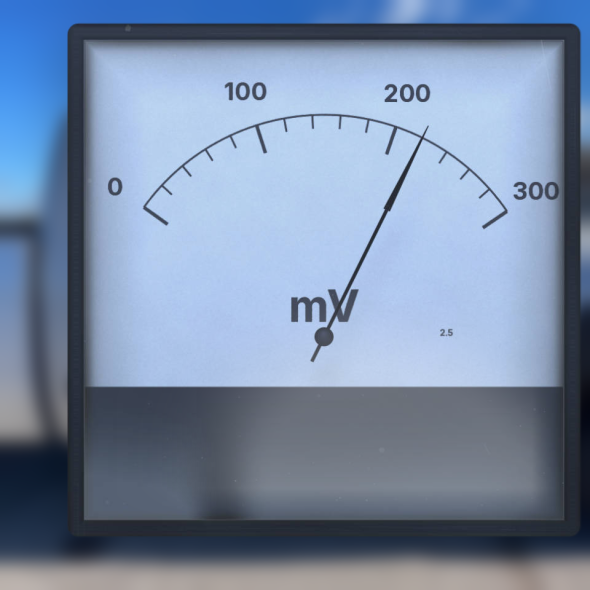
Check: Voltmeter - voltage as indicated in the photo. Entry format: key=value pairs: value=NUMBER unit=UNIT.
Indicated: value=220 unit=mV
